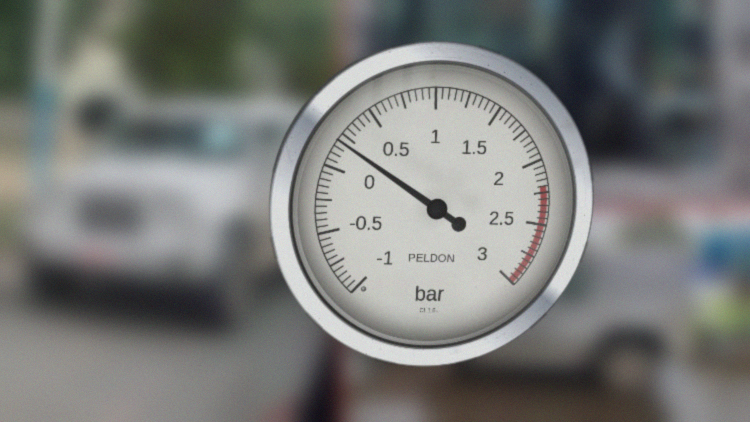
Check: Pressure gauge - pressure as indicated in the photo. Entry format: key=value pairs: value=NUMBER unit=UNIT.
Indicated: value=0.2 unit=bar
